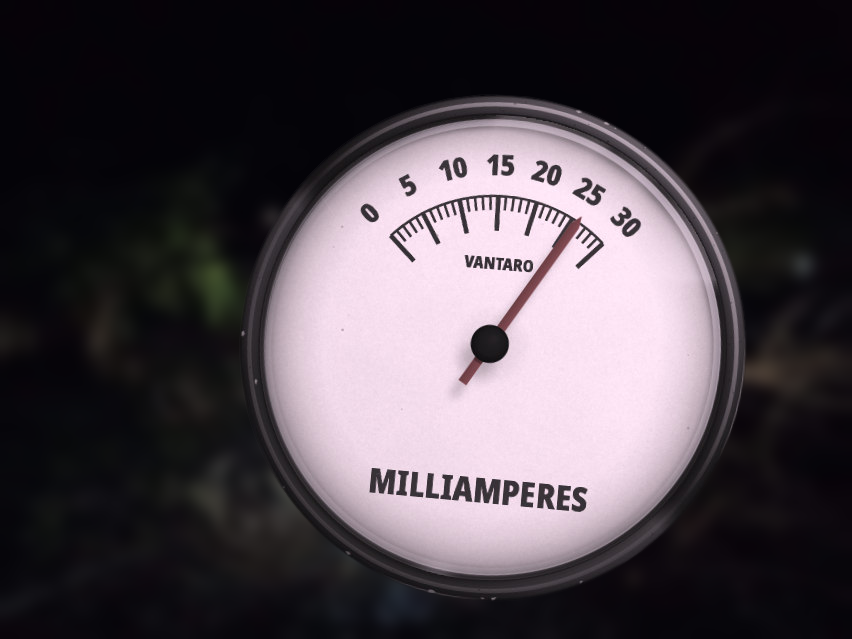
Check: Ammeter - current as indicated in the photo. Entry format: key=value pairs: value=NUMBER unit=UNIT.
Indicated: value=26 unit=mA
